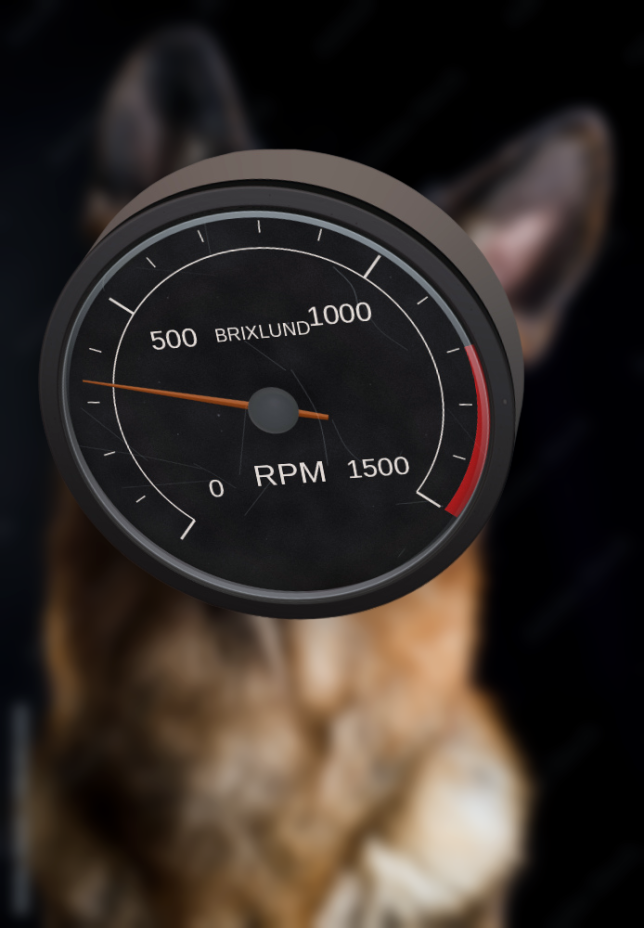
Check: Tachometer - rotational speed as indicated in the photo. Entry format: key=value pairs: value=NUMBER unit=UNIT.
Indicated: value=350 unit=rpm
